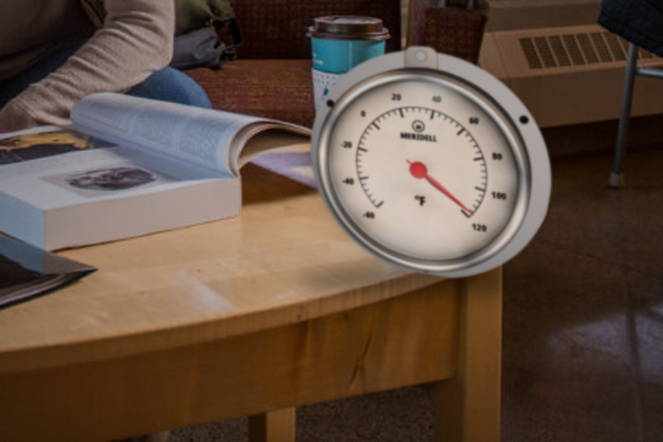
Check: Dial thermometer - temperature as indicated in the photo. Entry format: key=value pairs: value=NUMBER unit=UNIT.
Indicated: value=116 unit=°F
